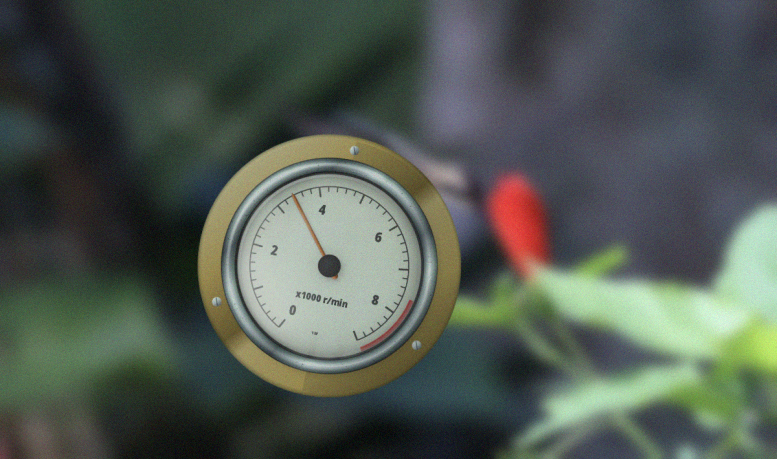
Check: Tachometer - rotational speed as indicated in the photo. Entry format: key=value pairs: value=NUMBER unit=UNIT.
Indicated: value=3400 unit=rpm
